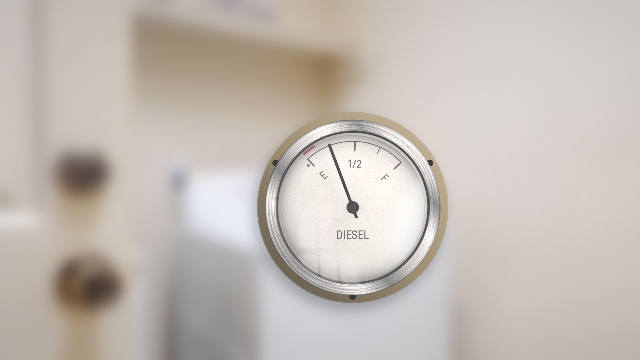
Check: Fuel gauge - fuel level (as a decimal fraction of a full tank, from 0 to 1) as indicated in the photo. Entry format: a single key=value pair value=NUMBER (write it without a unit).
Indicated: value=0.25
